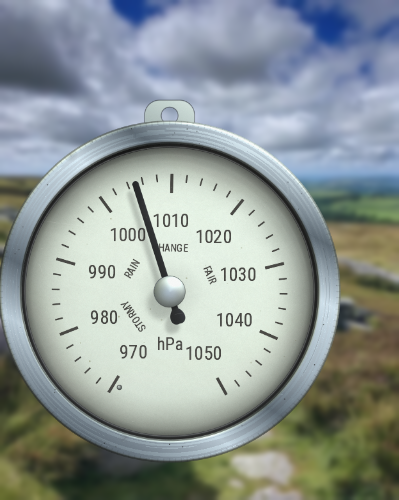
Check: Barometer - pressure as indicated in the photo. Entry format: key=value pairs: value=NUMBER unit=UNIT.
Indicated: value=1005 unit=hPa
